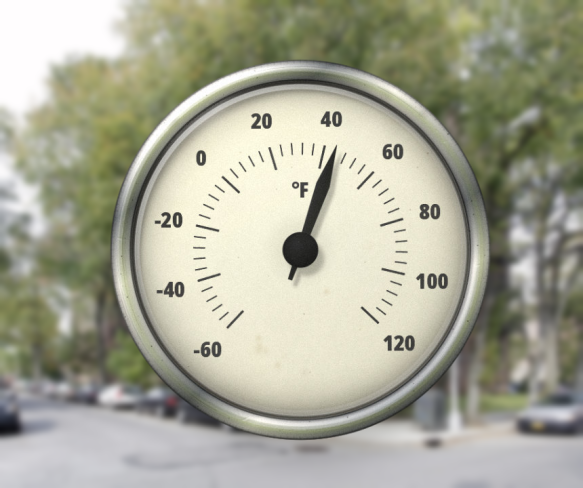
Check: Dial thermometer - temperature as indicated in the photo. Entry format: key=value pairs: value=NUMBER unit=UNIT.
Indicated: value=44 unit=°F
